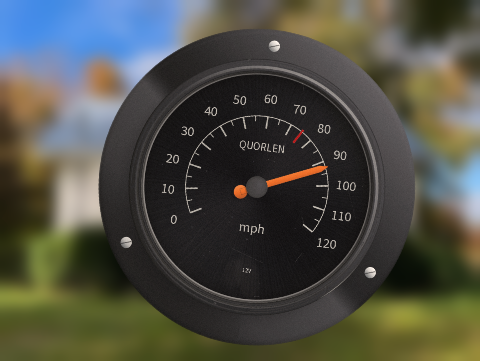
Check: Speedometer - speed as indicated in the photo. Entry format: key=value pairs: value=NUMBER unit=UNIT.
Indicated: value=92.5 unit=mph
